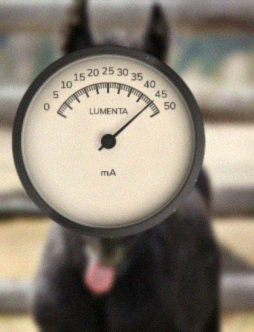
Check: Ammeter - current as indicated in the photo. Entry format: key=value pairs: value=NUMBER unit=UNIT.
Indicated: value=45 unit=mA
